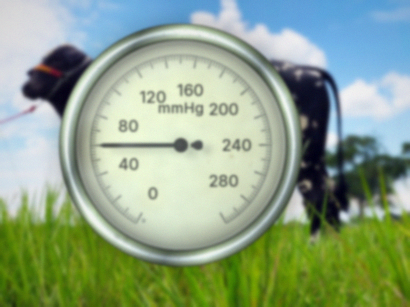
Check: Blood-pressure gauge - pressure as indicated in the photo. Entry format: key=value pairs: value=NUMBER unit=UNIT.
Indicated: value=60 unit=mmHg
